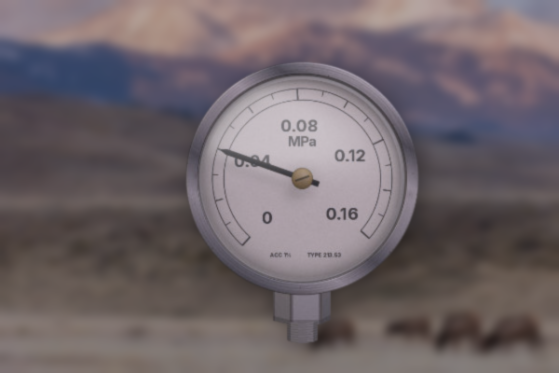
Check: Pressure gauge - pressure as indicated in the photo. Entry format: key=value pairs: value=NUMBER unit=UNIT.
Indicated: value=0.04 unit=MPa
